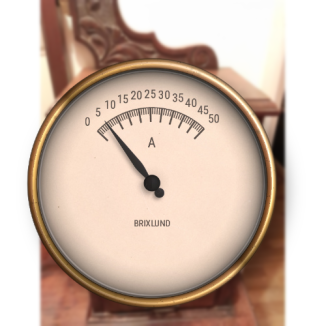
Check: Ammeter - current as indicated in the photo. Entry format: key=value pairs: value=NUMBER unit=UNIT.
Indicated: value=5 unit=A
